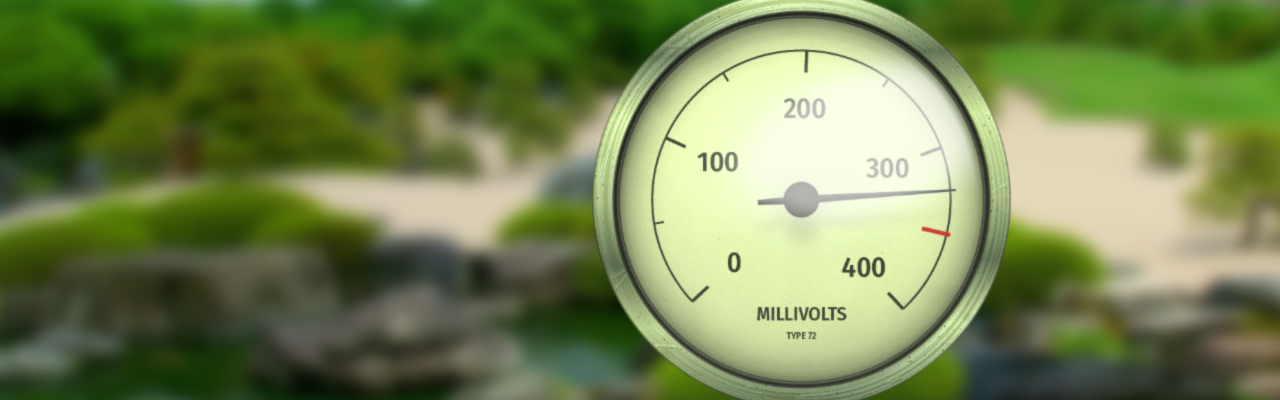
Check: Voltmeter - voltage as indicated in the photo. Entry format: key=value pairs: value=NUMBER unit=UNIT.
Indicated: value=325 unit=mV
